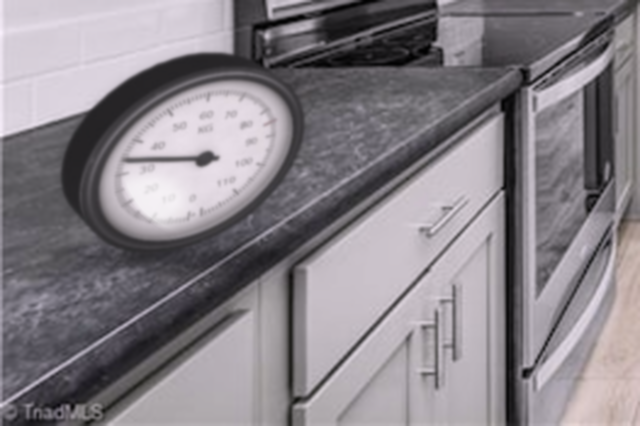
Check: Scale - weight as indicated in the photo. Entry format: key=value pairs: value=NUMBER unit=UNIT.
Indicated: value=35 unit=kg
